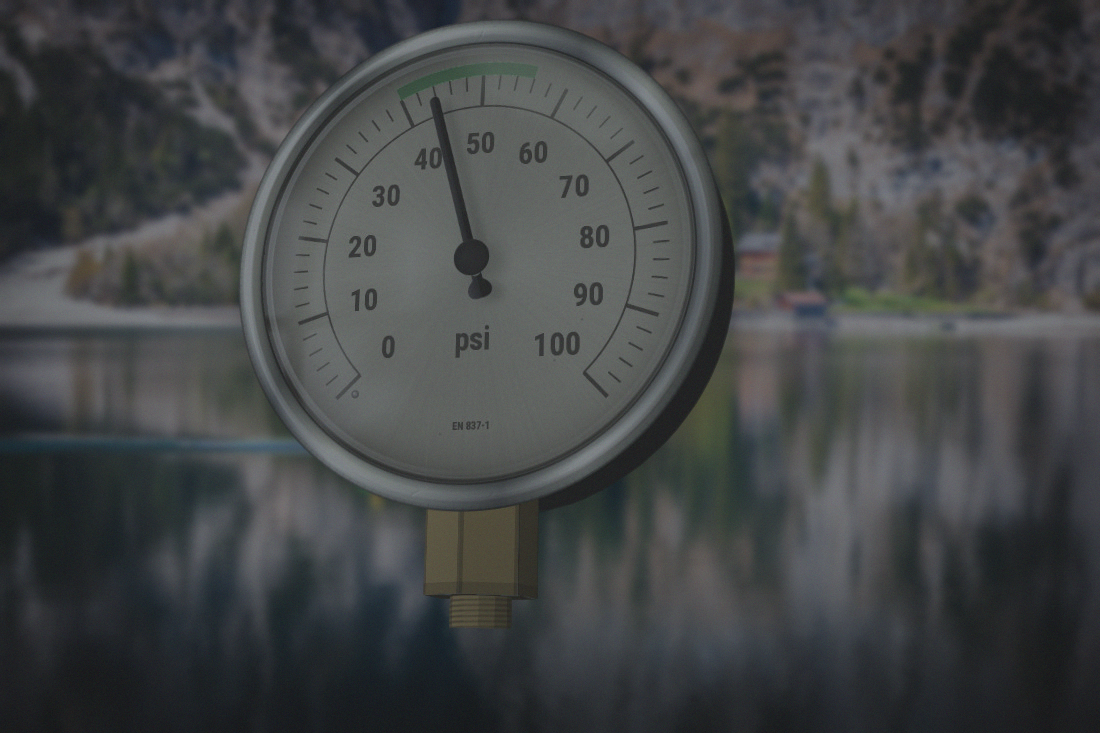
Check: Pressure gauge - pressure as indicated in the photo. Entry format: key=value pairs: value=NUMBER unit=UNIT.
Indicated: value=44 unit=psi
